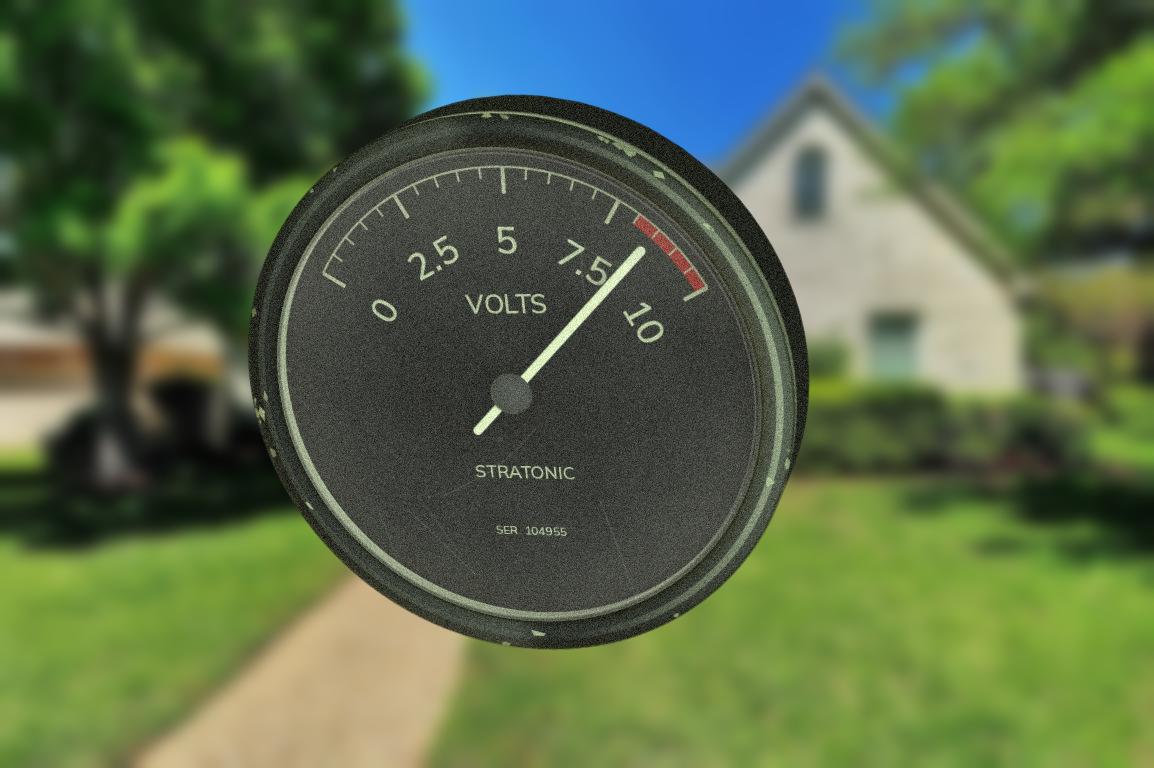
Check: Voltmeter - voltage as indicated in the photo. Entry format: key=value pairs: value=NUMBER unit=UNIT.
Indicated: value=8.5 unit=V
